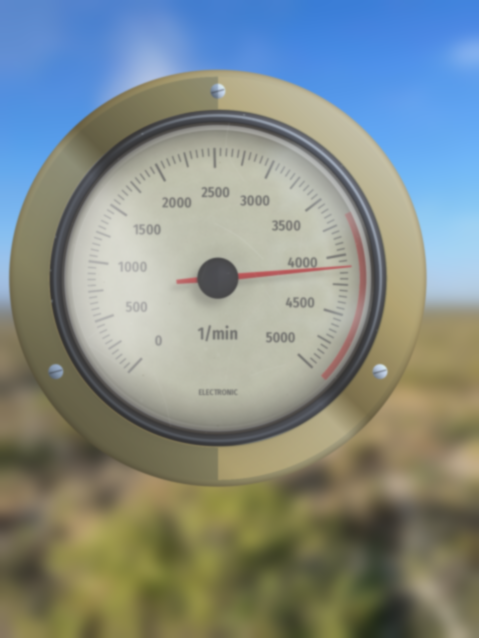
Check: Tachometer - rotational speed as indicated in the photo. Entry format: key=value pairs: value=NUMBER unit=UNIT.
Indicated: value=4100 unit=rpm
